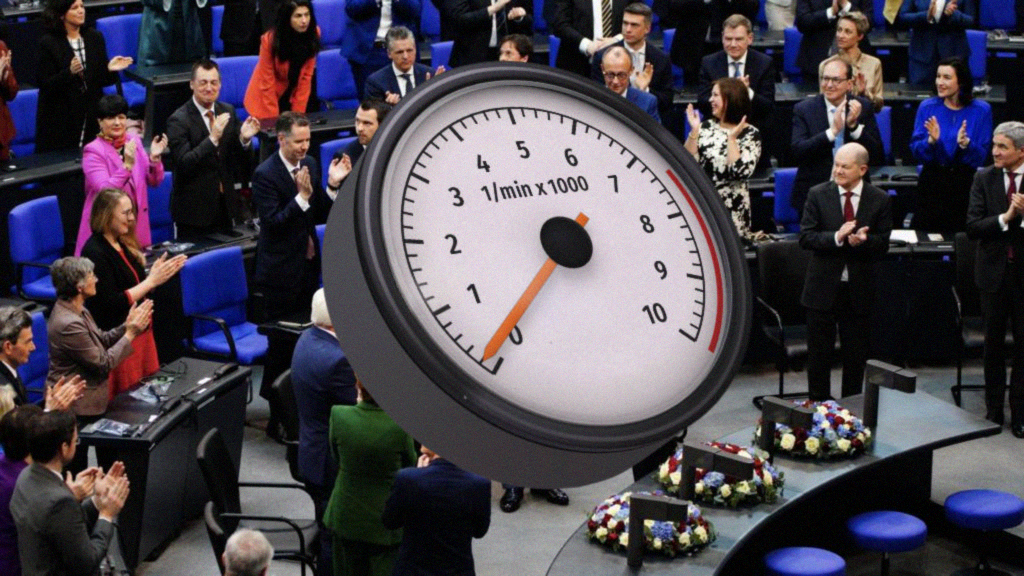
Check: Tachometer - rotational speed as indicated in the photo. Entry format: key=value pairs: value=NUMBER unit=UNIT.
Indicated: value=200 unit=rpm
